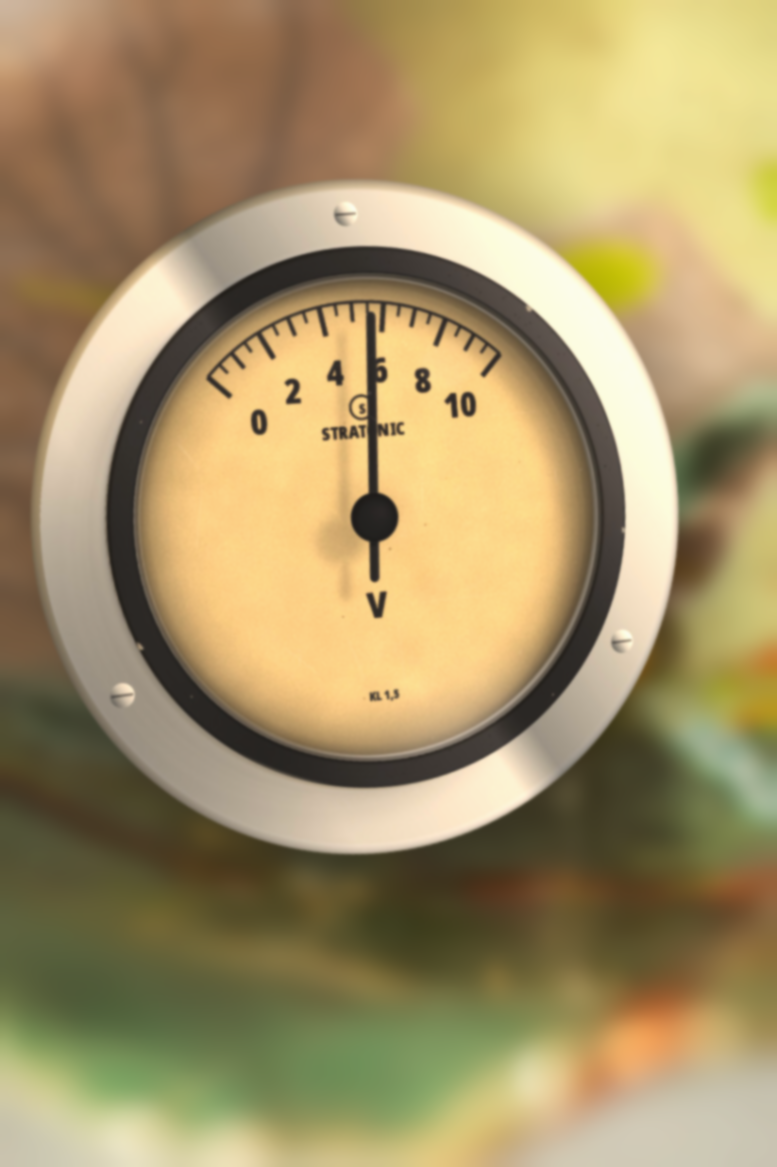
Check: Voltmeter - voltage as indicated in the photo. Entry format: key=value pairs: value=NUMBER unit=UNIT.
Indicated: value=5.5 unit=V
